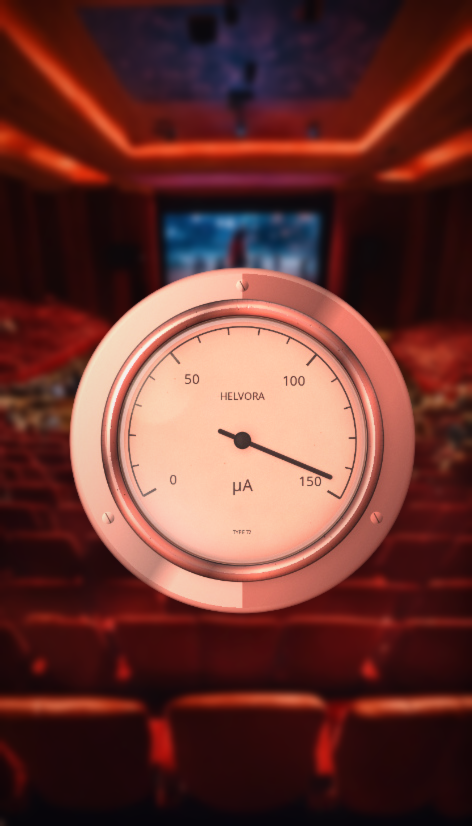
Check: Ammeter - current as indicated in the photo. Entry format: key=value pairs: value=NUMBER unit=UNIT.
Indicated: value=145 unit=µA
